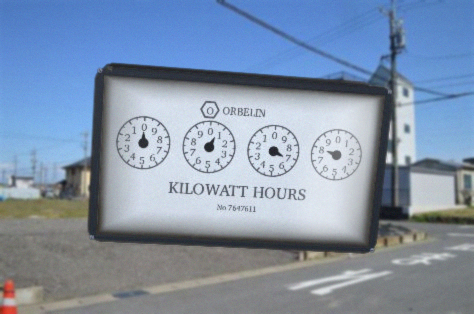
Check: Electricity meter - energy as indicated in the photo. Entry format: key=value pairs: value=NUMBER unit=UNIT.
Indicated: value=68 unit=kWh
